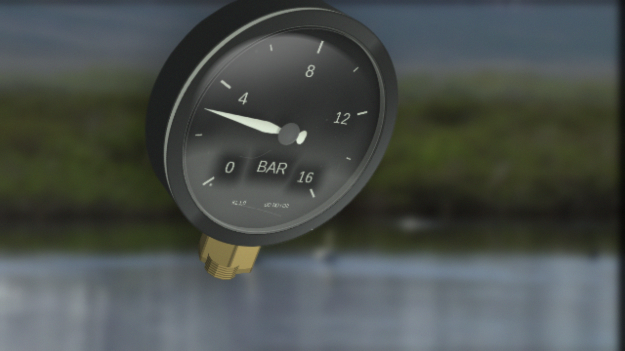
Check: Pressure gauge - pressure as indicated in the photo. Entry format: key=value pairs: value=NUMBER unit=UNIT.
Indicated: value=3 unit=bar
